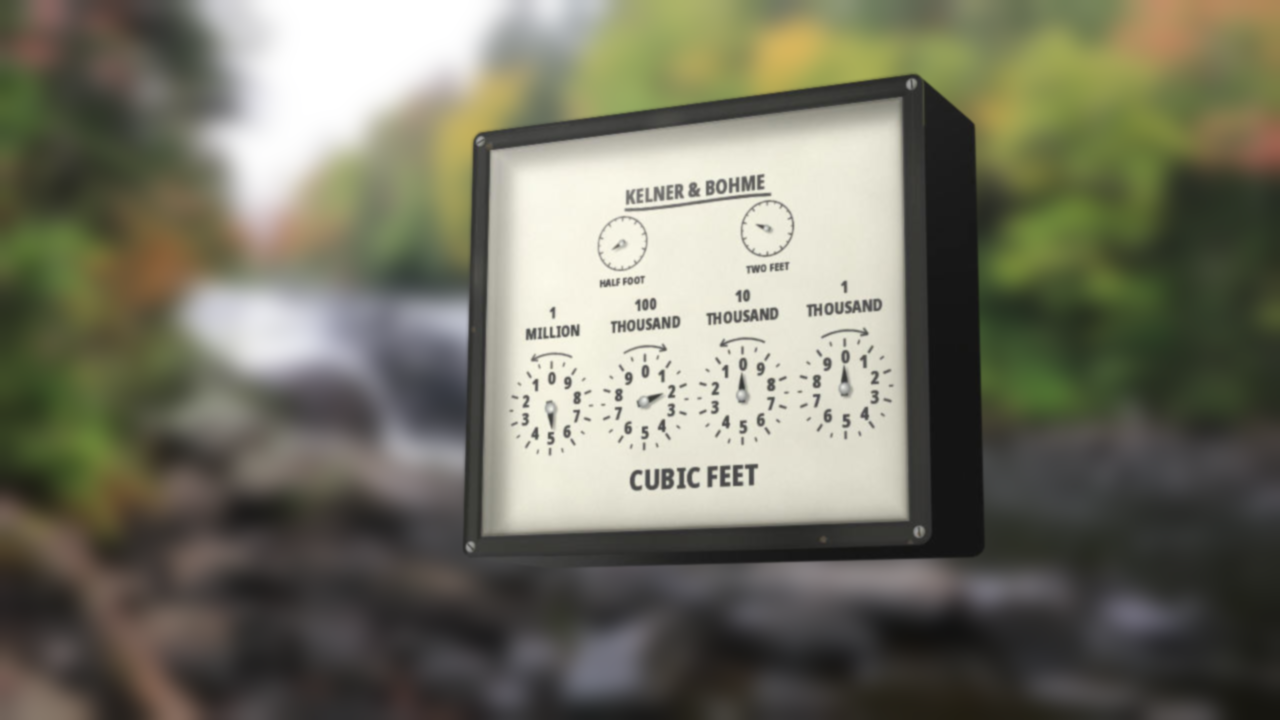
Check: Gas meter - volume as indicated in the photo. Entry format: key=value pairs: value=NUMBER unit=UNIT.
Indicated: value=520000 unit=ft³
